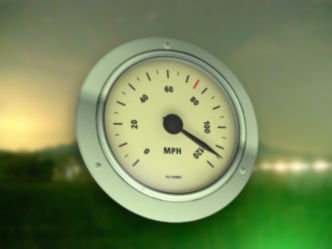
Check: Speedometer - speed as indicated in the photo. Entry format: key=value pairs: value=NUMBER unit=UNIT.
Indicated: value=115 unit=mph
